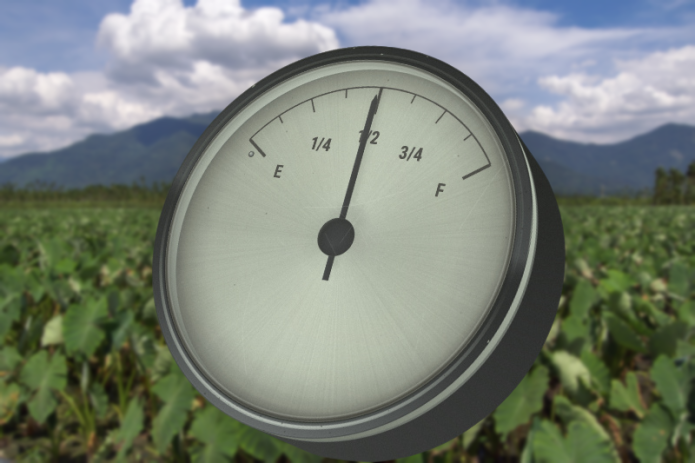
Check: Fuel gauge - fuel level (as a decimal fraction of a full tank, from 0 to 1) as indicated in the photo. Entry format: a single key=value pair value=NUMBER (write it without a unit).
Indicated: value=0.5
